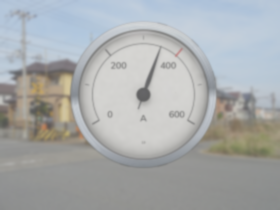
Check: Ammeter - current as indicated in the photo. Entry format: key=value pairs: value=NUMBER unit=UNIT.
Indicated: value=350 unit=A
